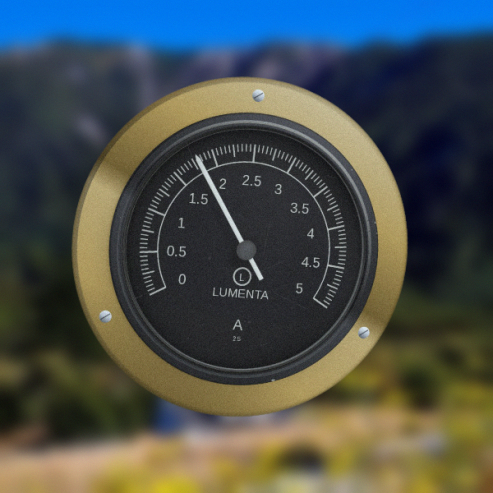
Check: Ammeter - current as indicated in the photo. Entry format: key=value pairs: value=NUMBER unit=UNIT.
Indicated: value=1.8 unit=A
